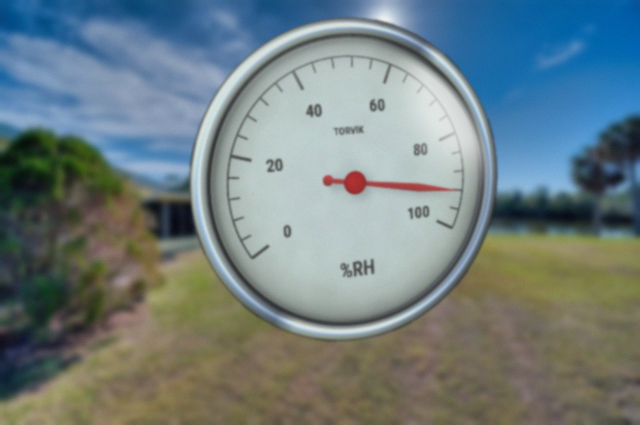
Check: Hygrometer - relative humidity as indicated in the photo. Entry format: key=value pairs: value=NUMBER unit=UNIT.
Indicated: value=92 unit=%
